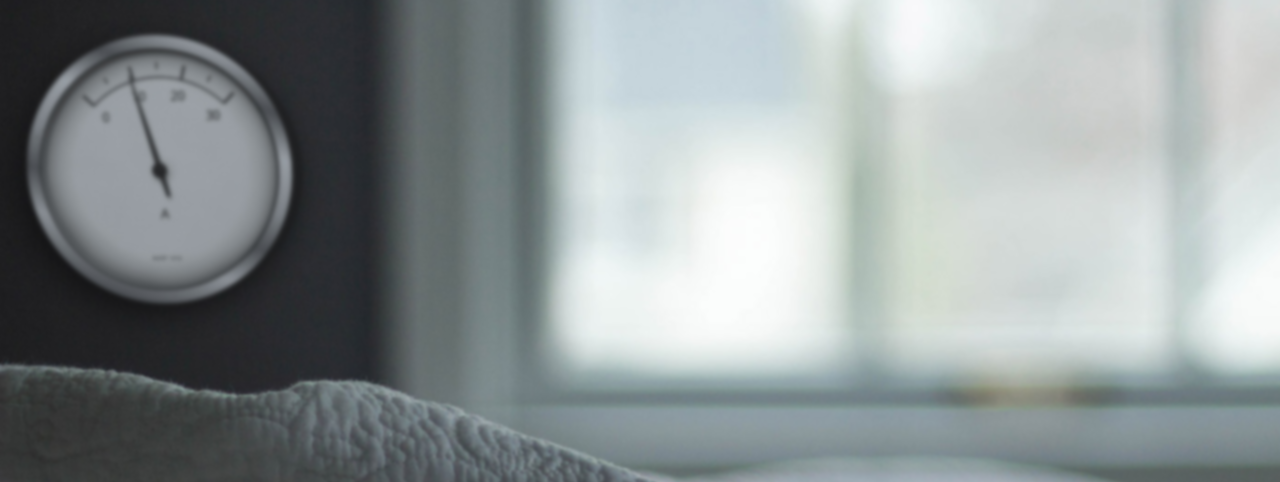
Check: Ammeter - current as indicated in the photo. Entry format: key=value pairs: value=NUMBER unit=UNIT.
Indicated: value=10 unit=A
